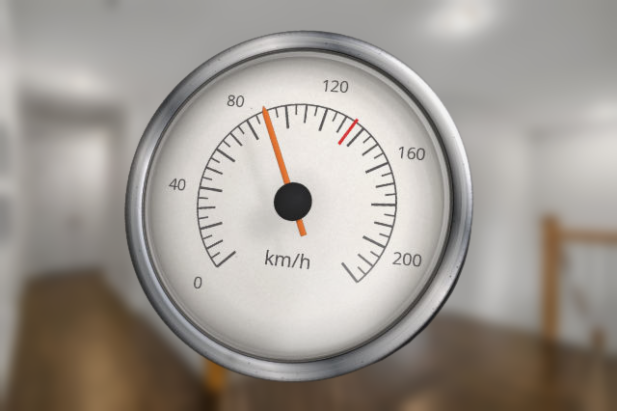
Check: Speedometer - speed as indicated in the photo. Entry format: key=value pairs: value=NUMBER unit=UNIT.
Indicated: value=90 unit=km/h
